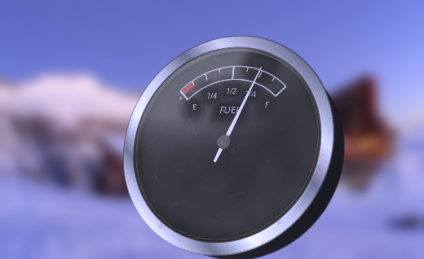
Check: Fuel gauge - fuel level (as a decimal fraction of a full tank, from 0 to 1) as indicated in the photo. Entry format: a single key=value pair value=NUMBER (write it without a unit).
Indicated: value=0.75
